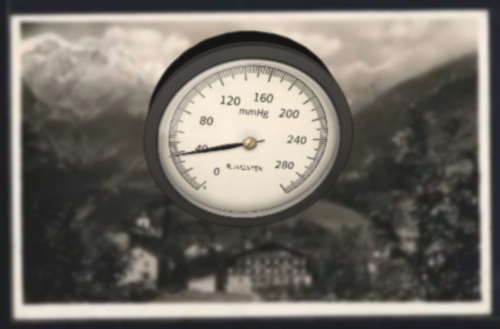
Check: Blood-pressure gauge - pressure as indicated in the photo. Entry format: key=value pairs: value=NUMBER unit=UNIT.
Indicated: value=40 unit=mmHg
